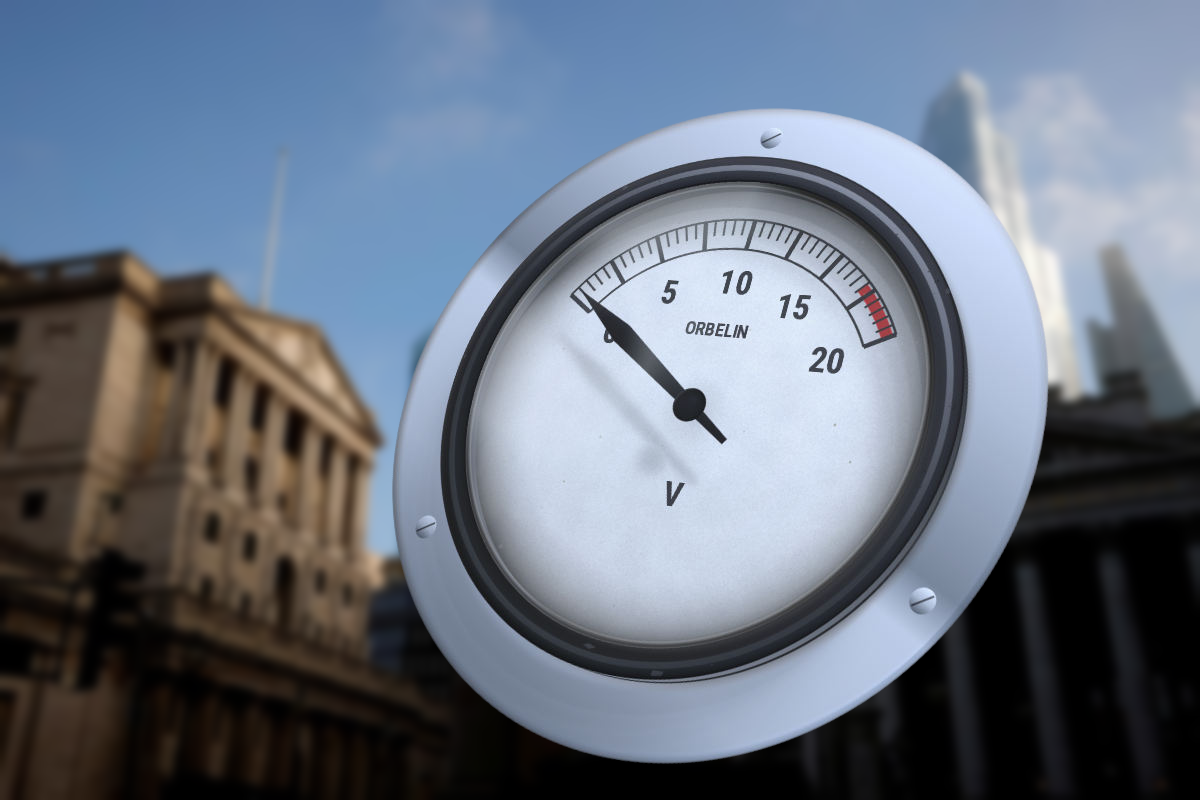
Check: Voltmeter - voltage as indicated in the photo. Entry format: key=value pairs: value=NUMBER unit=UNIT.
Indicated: value=0.5 unit=V
